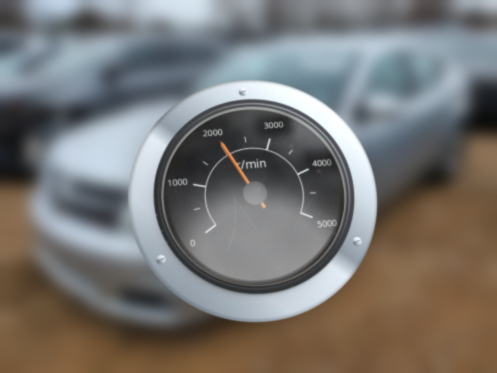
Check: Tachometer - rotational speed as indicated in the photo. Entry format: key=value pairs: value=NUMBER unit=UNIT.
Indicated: value=2000 unit=rpm
